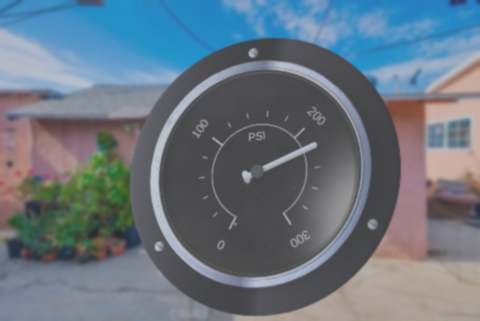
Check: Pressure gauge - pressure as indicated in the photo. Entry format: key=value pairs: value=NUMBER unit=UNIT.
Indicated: value=220 unit=psi
